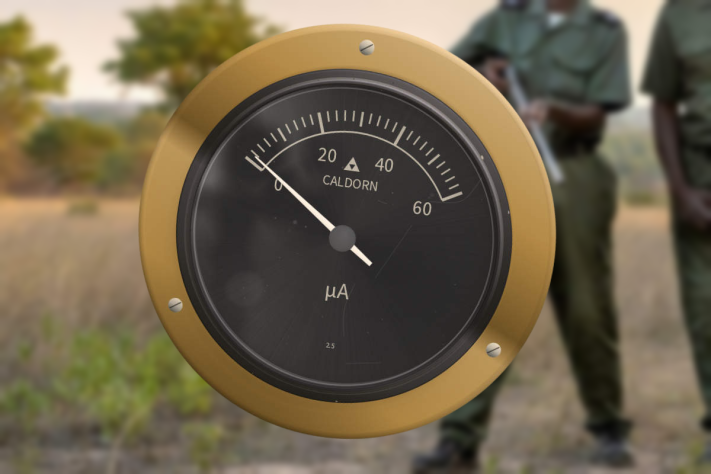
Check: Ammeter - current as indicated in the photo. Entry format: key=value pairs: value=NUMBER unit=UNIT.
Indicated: value=2 unit=µA
